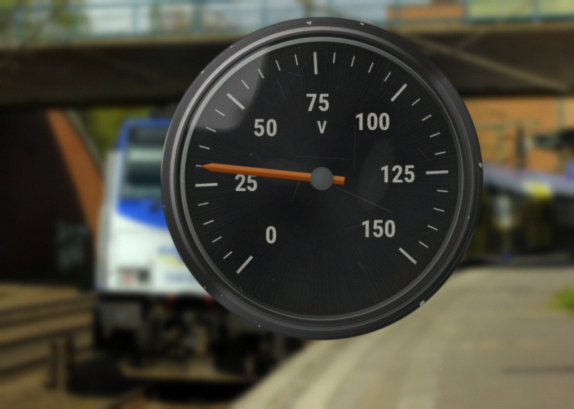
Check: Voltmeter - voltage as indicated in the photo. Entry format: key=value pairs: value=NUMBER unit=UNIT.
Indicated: value=30 unit=V
